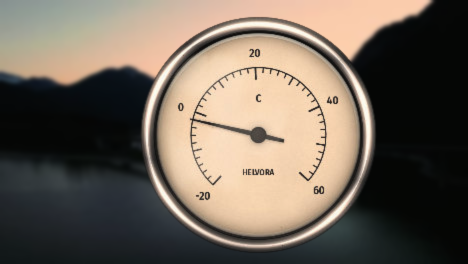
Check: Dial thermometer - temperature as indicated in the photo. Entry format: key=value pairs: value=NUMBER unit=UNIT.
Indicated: value=-2 unit=°C
